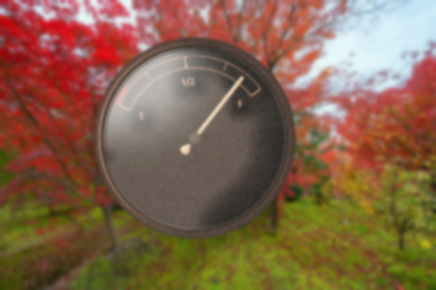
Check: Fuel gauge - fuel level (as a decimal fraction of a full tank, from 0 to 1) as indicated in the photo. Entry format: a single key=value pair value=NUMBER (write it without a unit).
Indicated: value=0.875
